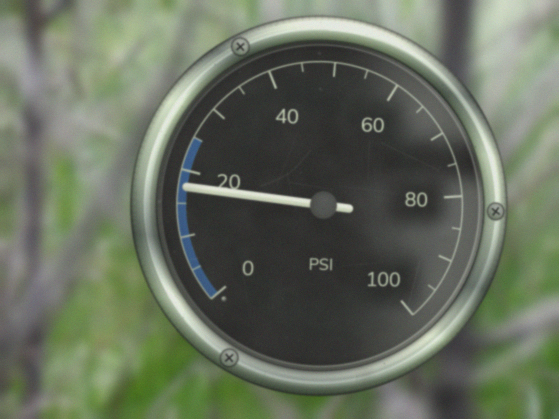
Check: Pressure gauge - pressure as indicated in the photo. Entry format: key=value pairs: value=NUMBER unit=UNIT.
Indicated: value=17.5 unit=psi
